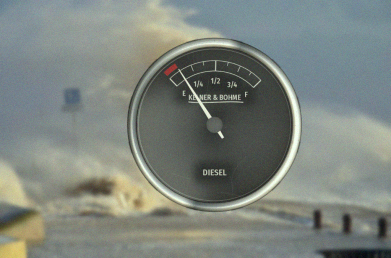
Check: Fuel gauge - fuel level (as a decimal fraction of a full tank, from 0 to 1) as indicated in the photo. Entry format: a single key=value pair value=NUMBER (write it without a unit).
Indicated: value=0.125
